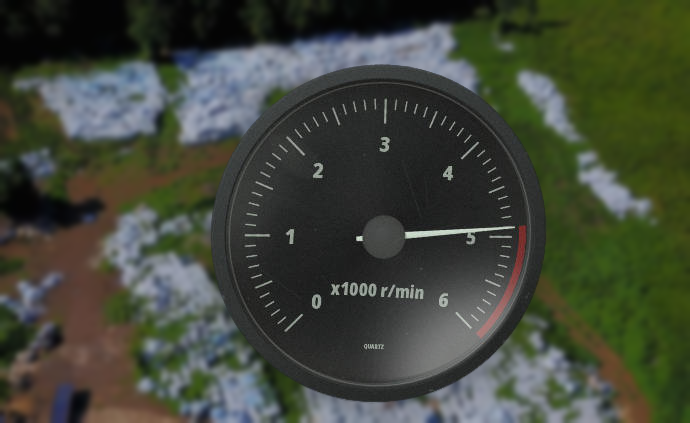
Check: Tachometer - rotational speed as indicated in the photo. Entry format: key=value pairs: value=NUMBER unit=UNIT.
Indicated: value=4900 unit=rpm
